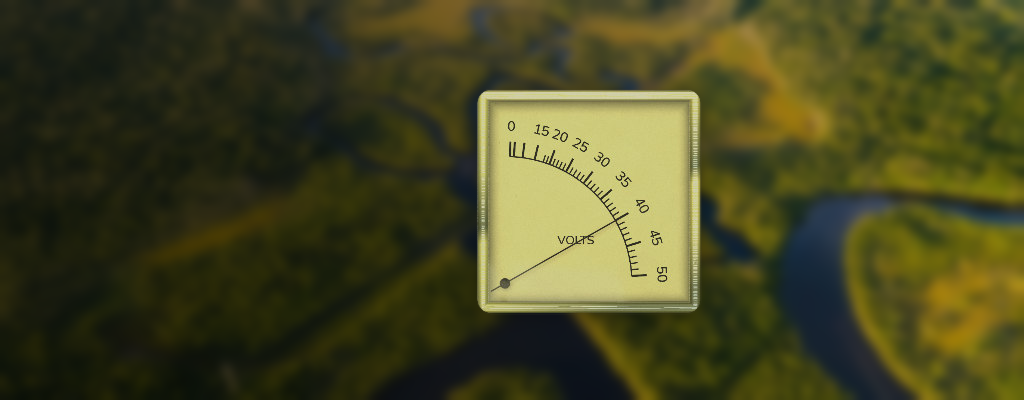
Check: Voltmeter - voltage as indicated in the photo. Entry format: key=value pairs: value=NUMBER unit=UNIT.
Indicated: value=40 unit=V
